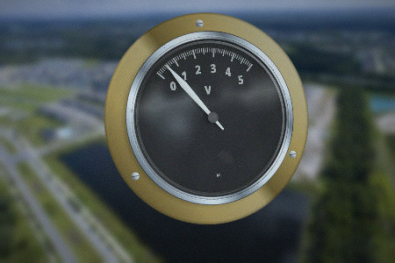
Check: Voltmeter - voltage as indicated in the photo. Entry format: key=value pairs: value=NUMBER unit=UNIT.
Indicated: value=0.5 unit=V
